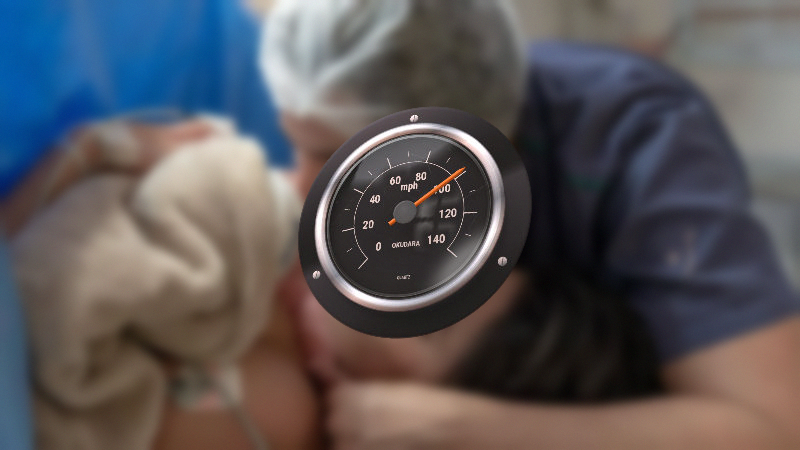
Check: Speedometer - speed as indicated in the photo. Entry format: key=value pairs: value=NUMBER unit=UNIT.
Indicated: value=100 unit=mph
